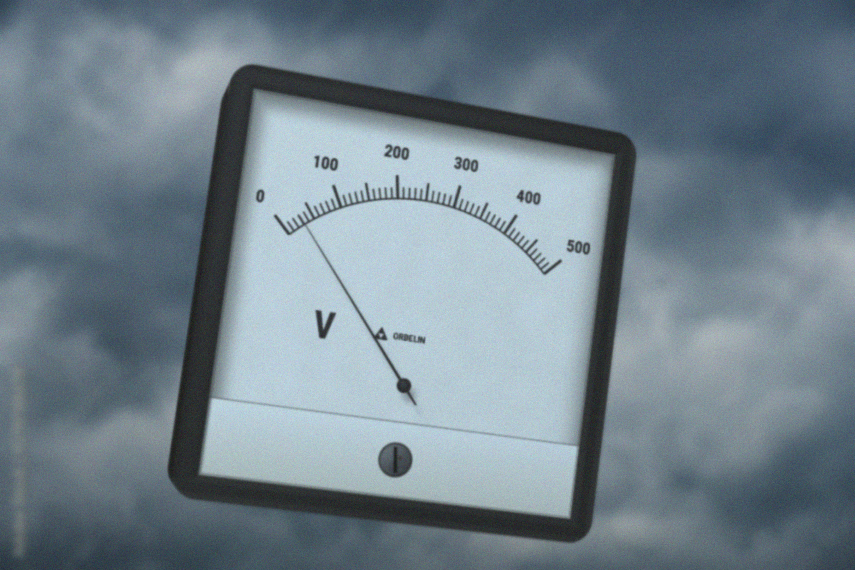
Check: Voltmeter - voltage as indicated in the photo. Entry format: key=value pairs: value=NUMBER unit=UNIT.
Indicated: value=30 unit=V
